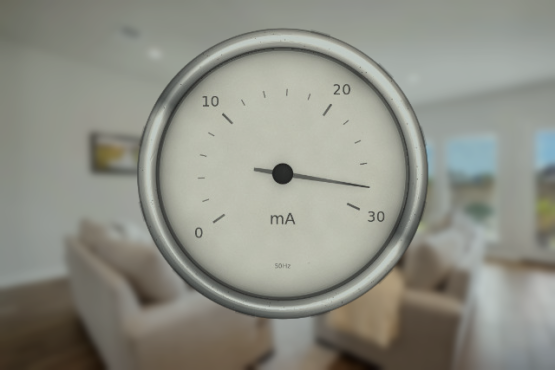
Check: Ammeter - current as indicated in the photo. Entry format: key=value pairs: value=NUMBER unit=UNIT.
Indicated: value=28 unit=mA
